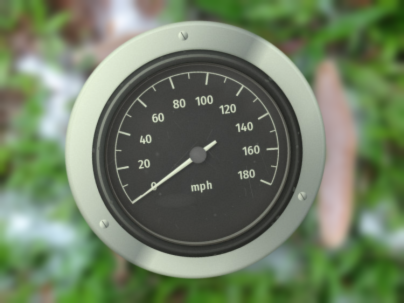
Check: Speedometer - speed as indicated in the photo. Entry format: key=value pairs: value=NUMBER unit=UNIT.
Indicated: value=0 unit=mph
